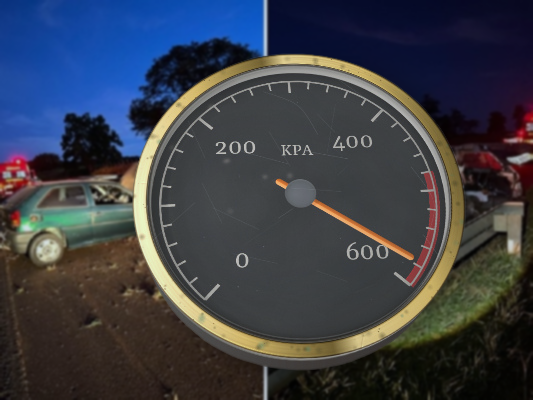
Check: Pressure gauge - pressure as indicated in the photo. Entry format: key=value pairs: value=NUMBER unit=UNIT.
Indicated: value=580 unit=kPa
